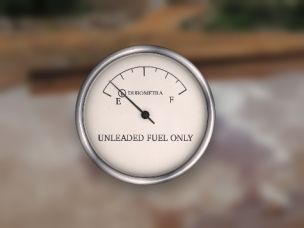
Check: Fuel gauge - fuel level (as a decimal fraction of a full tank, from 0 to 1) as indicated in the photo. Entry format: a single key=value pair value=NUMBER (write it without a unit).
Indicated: value=0.125
